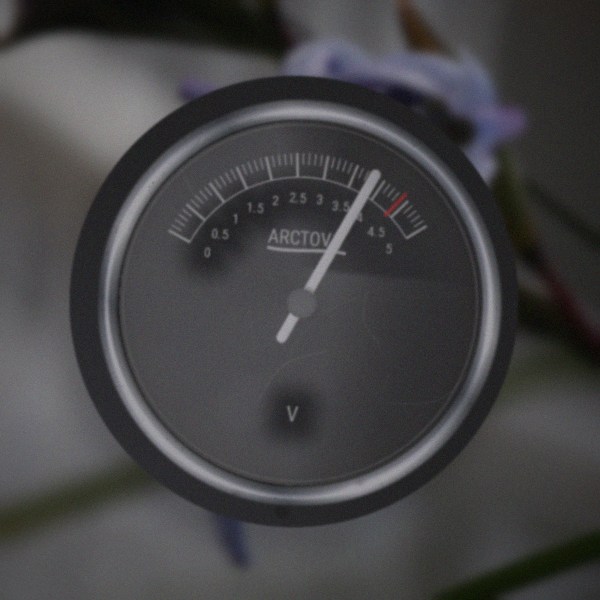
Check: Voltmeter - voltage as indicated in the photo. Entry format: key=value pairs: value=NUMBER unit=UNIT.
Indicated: value=3.8 unit=V
